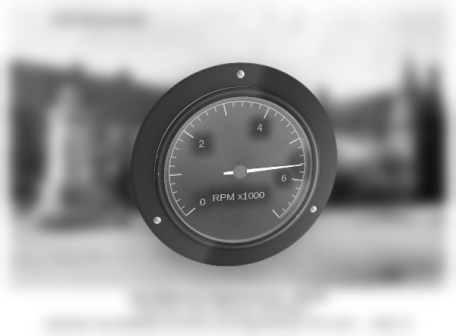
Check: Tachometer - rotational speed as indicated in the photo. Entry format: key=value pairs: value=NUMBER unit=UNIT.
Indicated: value=5600 unit=rpm
